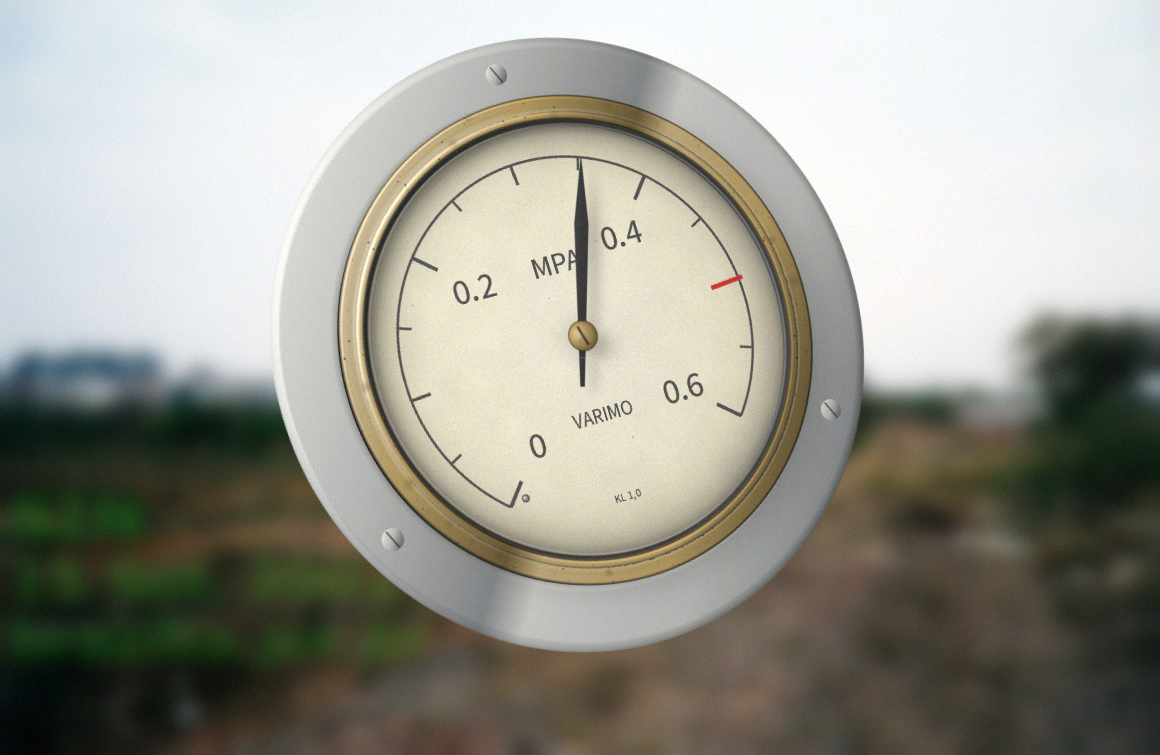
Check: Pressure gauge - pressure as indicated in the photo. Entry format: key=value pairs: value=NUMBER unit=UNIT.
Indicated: value=0.35 unit=MPa
